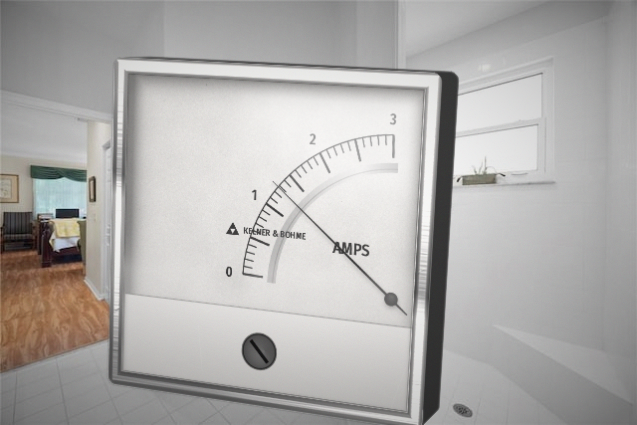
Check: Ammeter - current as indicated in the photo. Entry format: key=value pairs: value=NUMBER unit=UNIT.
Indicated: value=1.3 unit=A
